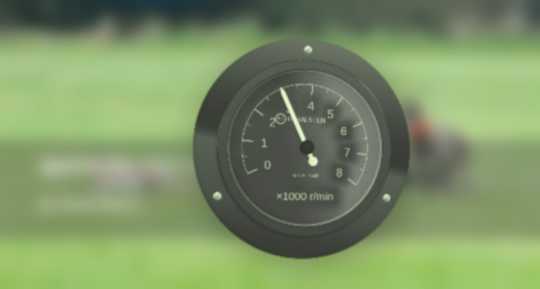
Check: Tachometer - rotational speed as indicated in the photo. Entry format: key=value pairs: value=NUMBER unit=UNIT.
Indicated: value=3000 unit=rpm
